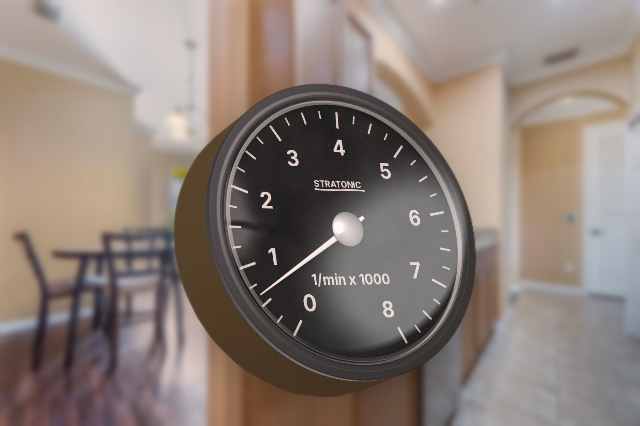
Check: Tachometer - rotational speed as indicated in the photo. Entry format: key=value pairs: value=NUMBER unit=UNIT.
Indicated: value=625 unit=rpm
